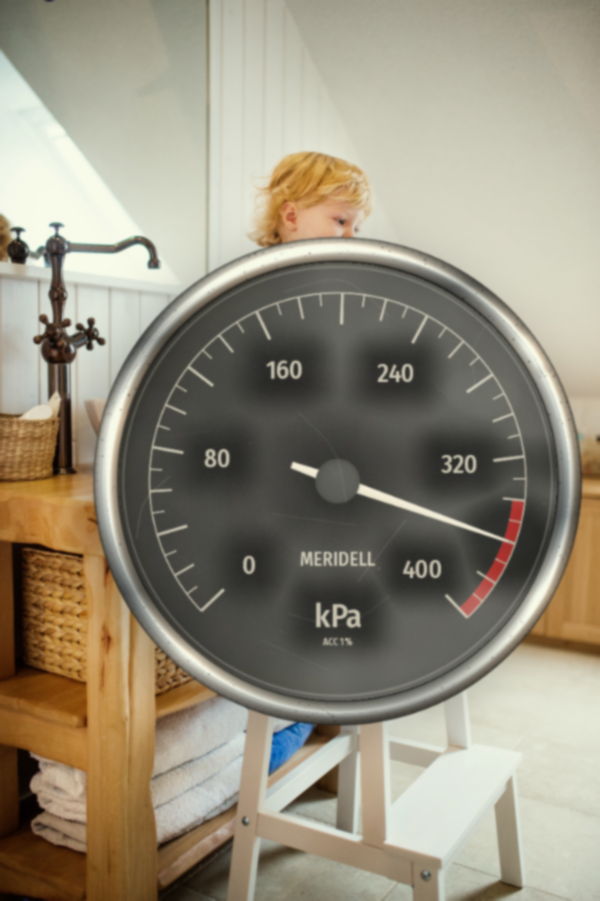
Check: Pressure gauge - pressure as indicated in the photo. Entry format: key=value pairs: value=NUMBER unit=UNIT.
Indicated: value=360 unit=kPa
